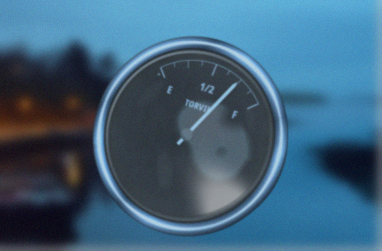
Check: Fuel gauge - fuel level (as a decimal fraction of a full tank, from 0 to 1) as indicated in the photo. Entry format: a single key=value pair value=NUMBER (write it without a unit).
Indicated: value=0.75
